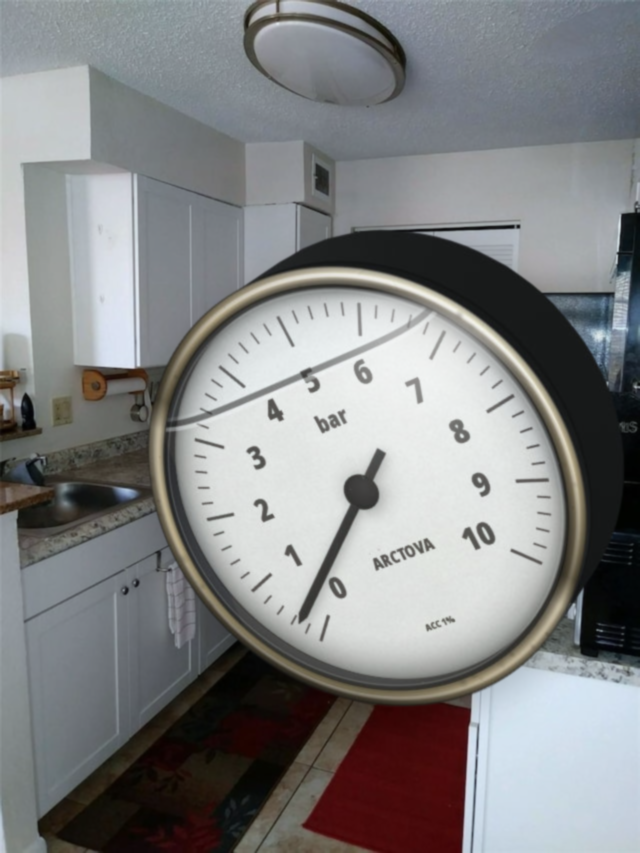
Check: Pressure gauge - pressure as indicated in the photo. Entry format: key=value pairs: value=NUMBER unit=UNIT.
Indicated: value=0.3 unit=bar
